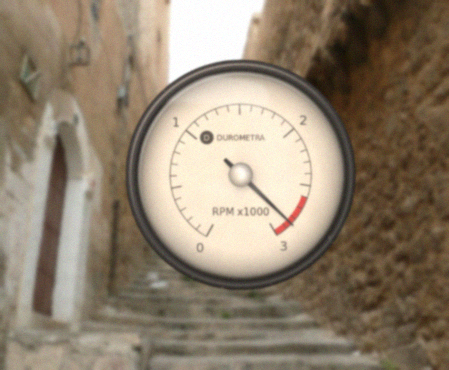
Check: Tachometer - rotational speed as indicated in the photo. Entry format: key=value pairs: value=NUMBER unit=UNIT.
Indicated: value=2850 unit=rpm
